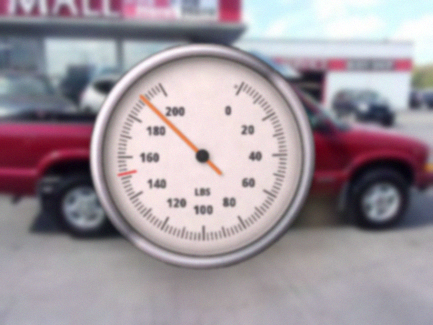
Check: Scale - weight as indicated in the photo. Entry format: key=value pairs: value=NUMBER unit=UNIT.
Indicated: value=190 unit=lb
